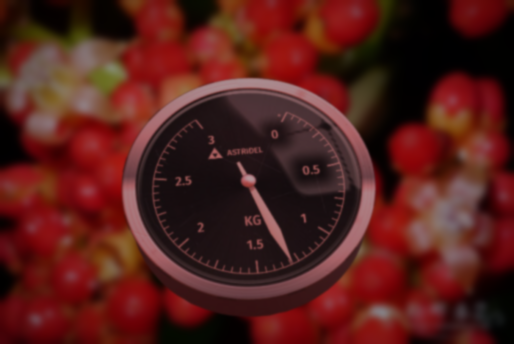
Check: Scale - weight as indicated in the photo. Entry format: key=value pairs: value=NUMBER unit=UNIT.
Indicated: value=1.3 unit=kg
